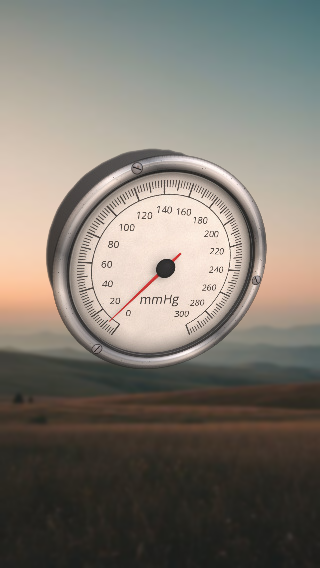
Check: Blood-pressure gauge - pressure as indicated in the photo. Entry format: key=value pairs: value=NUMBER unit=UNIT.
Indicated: value=10 unit=mmHg
